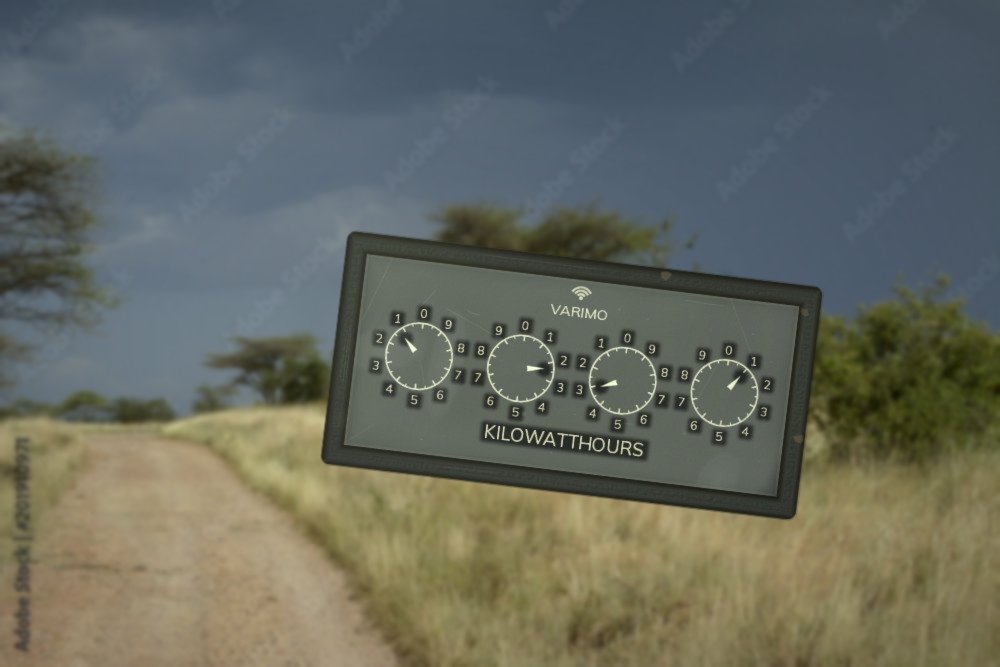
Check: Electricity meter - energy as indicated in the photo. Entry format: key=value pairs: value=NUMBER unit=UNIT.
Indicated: value=1231 unit=kWh
